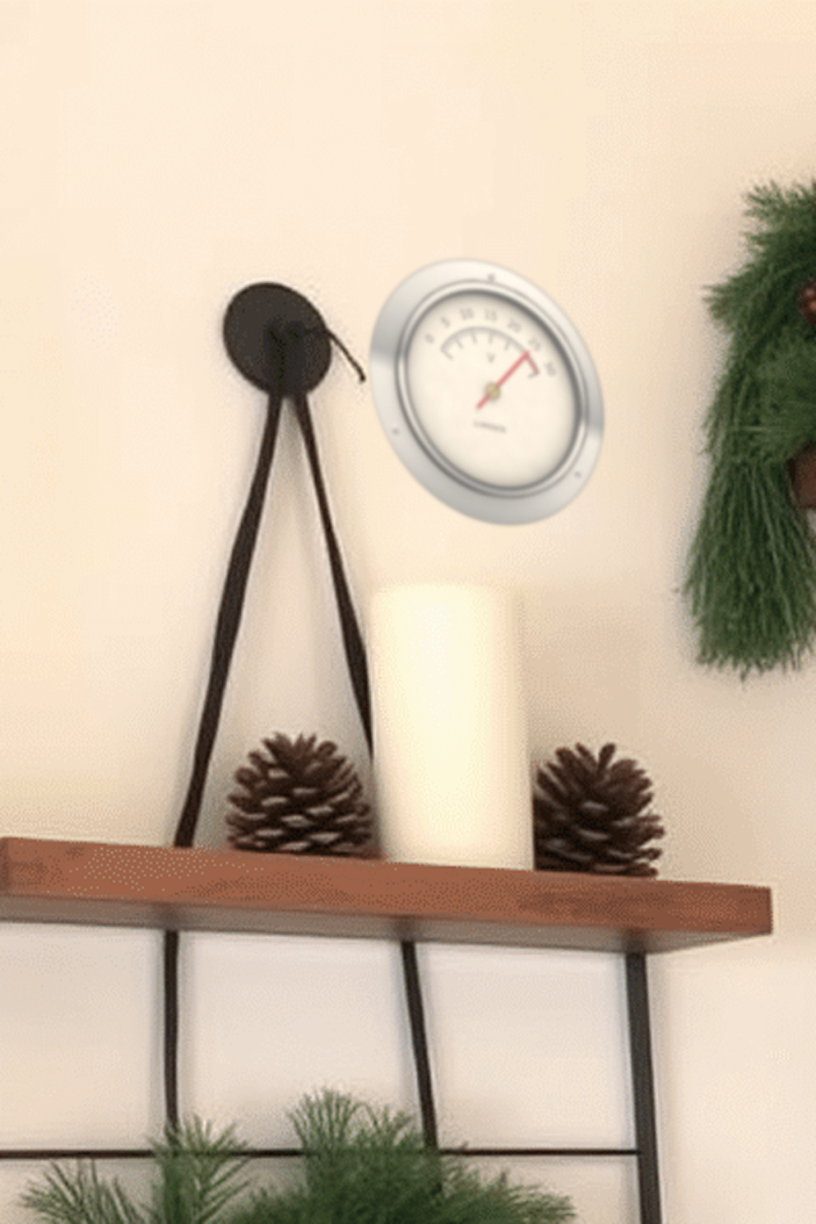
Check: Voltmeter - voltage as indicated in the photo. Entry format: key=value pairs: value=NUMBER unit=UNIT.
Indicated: value=25 unit=V
